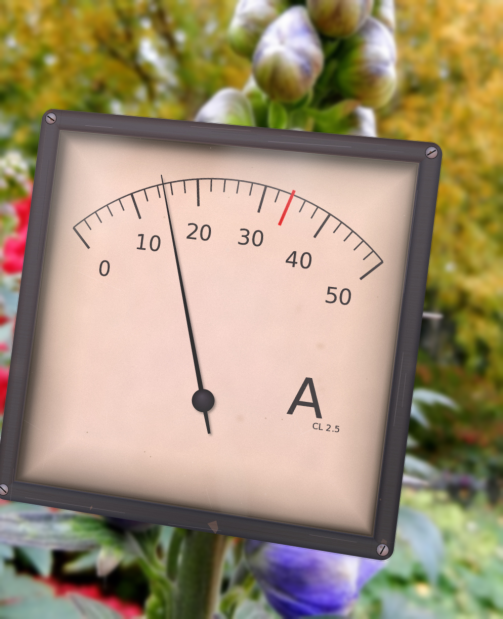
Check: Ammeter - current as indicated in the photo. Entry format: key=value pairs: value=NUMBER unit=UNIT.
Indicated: value=15 unit=A
